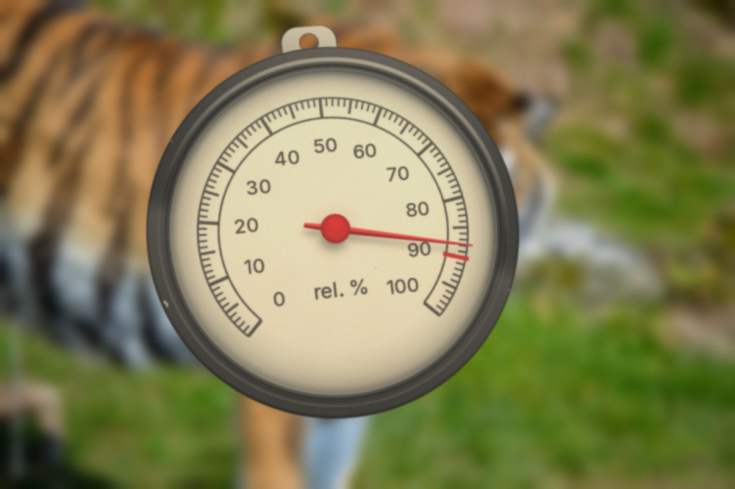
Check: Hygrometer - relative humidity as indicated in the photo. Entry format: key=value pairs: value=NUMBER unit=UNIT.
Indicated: value=88 unit=%
